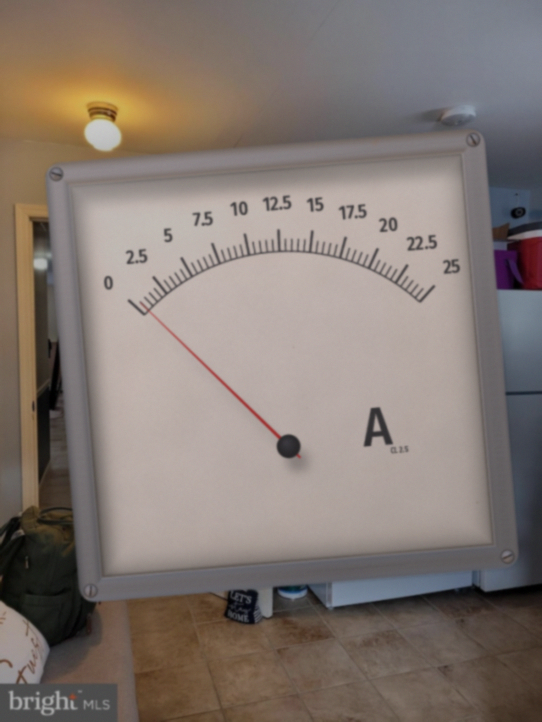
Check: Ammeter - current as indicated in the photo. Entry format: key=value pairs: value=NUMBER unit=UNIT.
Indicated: value=0.5 unit=A
